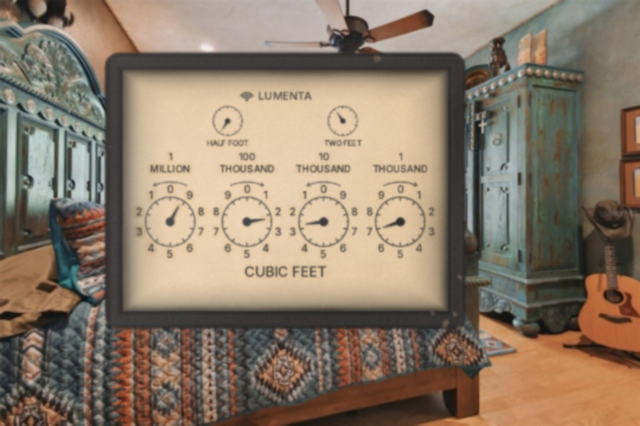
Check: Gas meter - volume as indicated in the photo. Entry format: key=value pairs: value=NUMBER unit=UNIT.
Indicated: value=922700 unit=ft³
